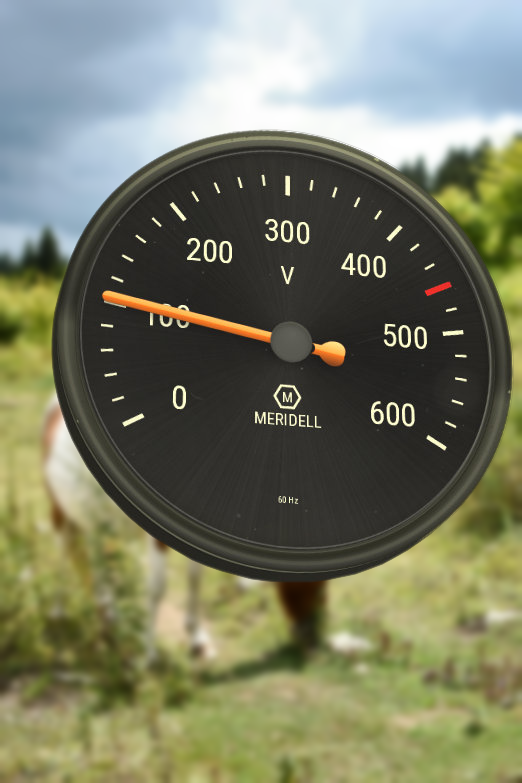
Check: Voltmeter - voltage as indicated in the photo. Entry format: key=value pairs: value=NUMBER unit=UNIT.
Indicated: value=100 unit=V
